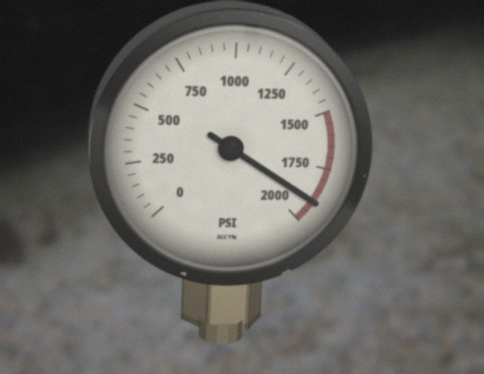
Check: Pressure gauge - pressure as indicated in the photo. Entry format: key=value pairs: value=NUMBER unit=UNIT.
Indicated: value=1900 unit=psi
